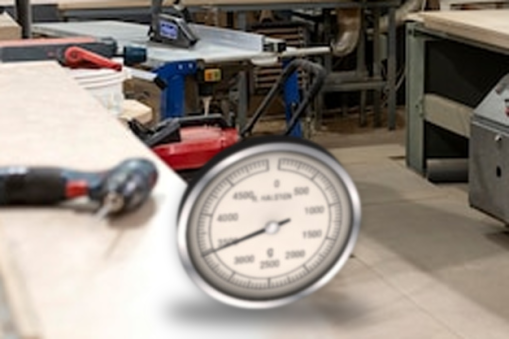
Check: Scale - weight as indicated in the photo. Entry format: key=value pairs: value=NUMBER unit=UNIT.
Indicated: value=3500 unit=g
